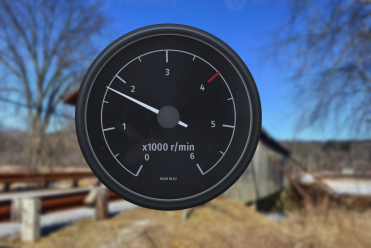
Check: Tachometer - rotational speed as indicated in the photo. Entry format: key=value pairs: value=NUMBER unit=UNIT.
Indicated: value=1750 unit=rpm
